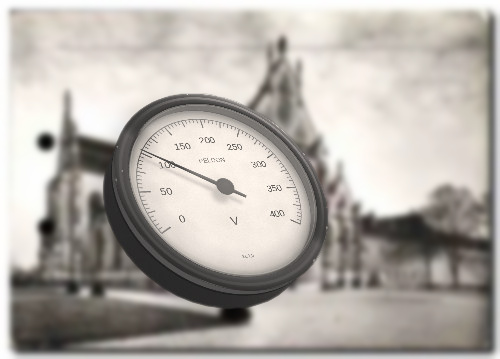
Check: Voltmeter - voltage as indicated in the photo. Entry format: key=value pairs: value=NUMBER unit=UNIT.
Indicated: value=100 unit=V
